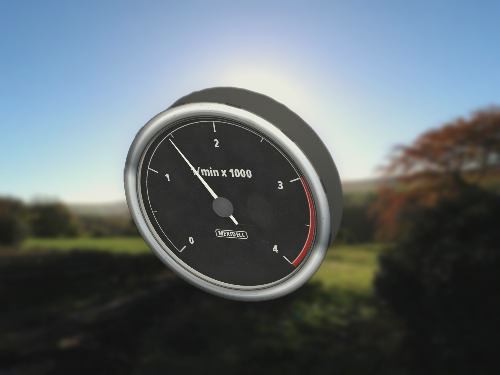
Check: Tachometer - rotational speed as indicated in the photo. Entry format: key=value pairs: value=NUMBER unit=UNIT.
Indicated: value=1500 unit=rpm
